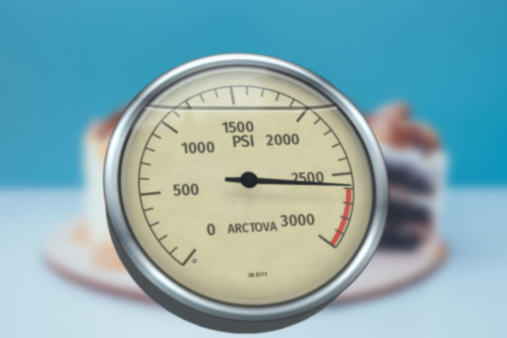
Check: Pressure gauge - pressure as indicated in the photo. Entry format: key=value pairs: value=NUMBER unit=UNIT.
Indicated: value=2600 unit=psi
